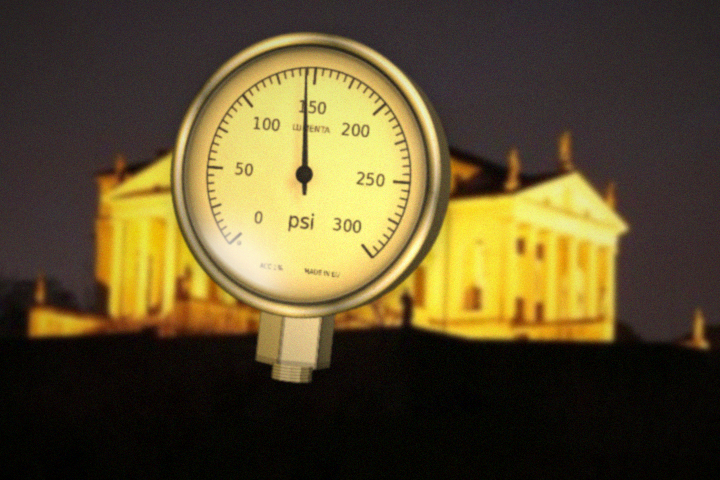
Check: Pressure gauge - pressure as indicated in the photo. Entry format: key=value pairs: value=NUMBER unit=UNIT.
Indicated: value=145 unit=psi
